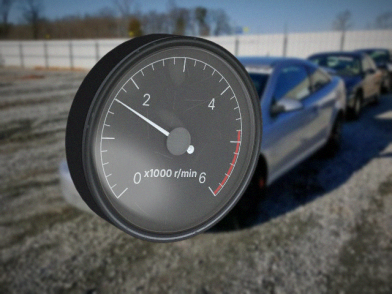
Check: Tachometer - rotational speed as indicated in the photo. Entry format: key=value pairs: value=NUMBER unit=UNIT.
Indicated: value=1600 unit=rpm
